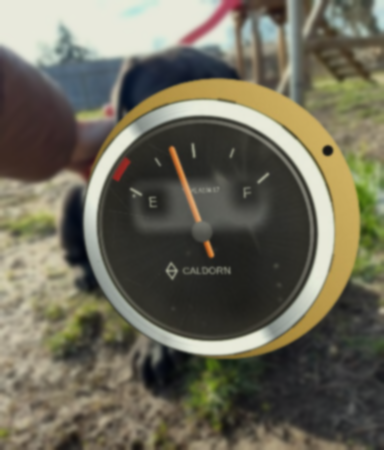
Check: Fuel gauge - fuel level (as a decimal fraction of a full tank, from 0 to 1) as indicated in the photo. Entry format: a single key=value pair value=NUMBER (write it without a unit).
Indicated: value=0.375
